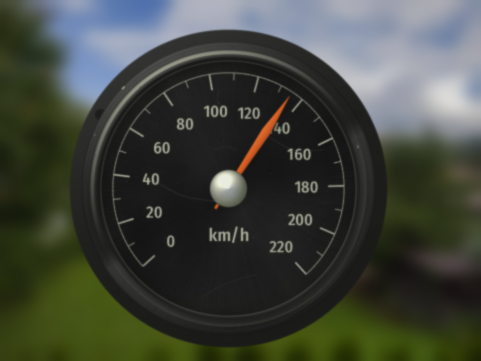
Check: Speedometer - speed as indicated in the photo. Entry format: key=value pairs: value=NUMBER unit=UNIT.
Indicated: value=135 unit=km/h
